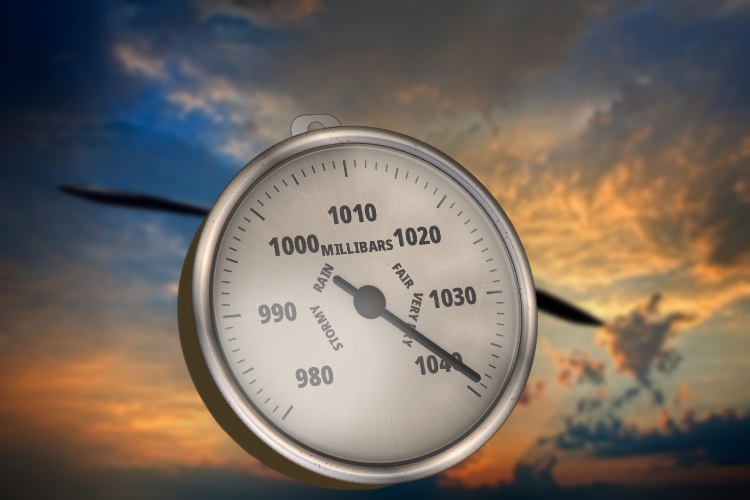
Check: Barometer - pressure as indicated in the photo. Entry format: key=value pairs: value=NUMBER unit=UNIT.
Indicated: value=1039 unit=mbar
